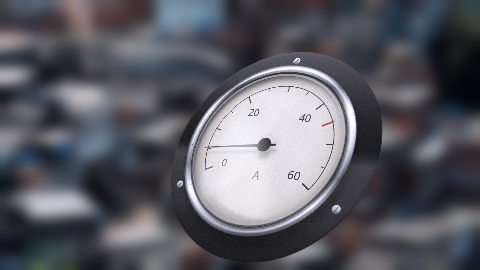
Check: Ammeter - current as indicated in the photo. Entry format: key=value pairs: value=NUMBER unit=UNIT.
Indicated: value=5 unit=A
